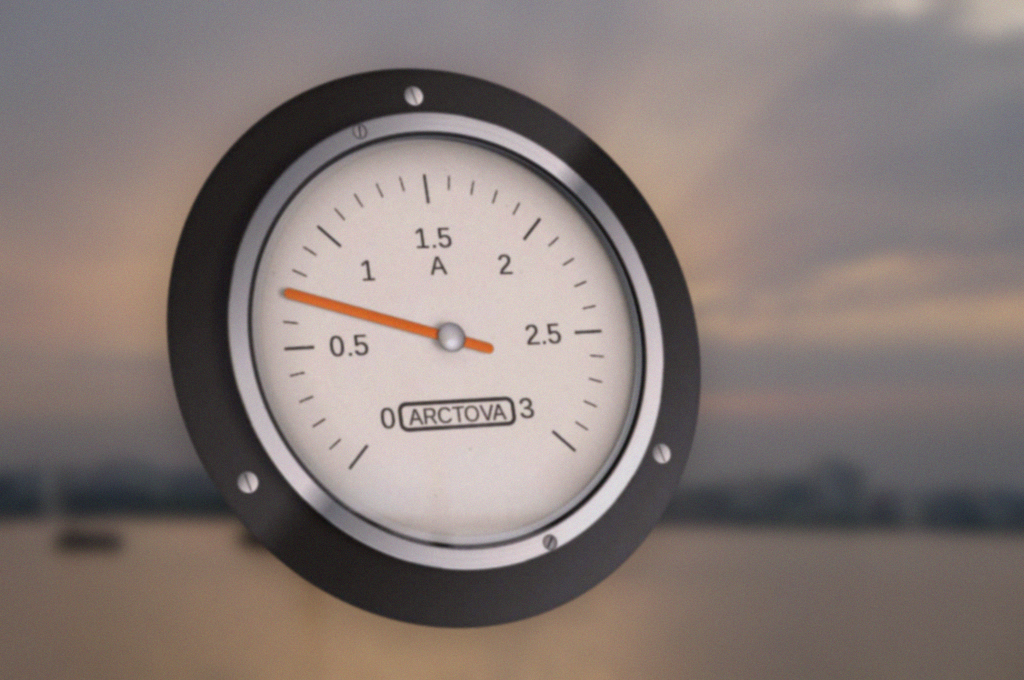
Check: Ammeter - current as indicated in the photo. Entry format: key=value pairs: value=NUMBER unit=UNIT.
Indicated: value=0.7 unit=A
